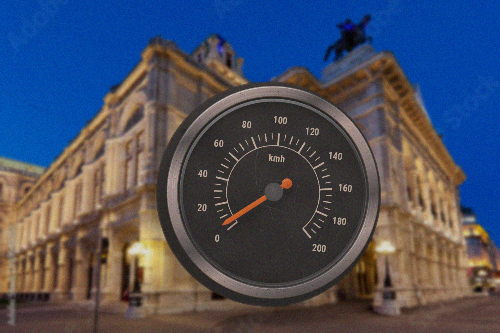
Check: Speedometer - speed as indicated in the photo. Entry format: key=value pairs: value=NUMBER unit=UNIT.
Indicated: value=5 unit=km/h
